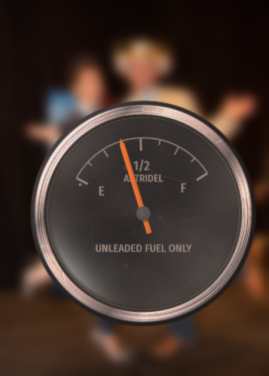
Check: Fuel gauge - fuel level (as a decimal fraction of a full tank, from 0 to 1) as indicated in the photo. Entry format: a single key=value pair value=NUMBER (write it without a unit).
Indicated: value=0.375
